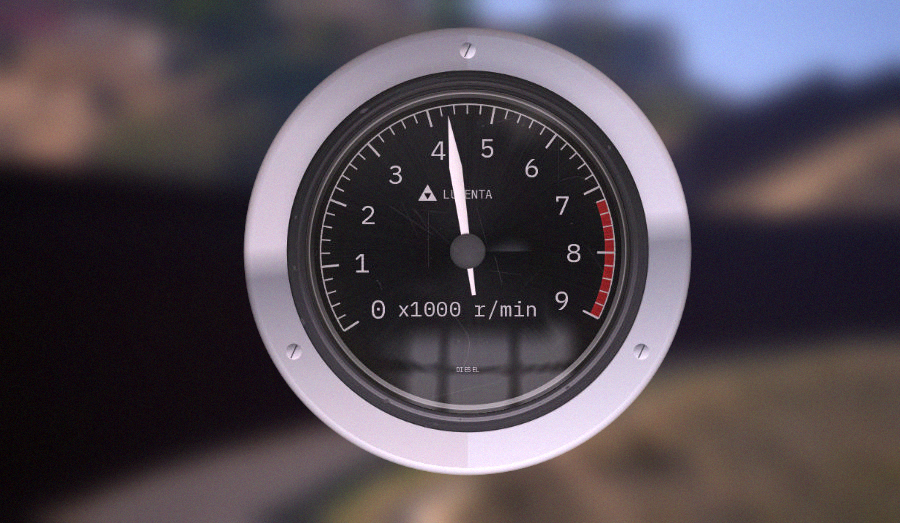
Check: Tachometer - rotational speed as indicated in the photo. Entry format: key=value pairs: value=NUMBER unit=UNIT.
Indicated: value=4300 unit=rpm
